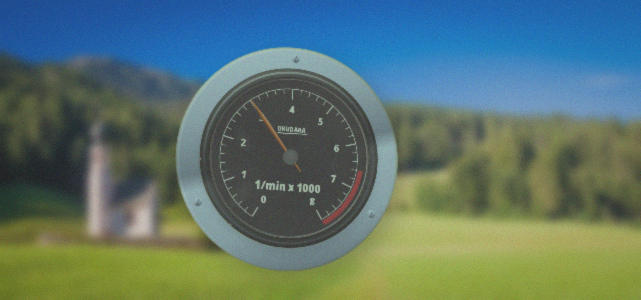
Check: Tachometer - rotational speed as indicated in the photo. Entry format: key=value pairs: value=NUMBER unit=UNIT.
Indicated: value=3000 unit=rpm
